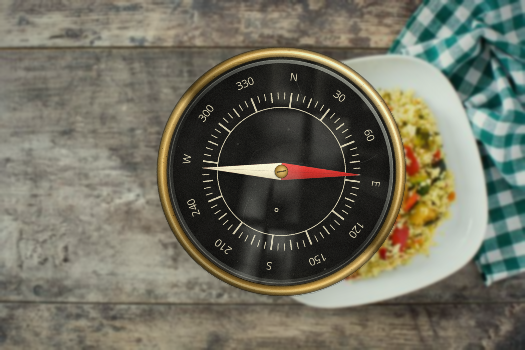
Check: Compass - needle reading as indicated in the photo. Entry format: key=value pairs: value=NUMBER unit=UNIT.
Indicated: value=85 unit=°
